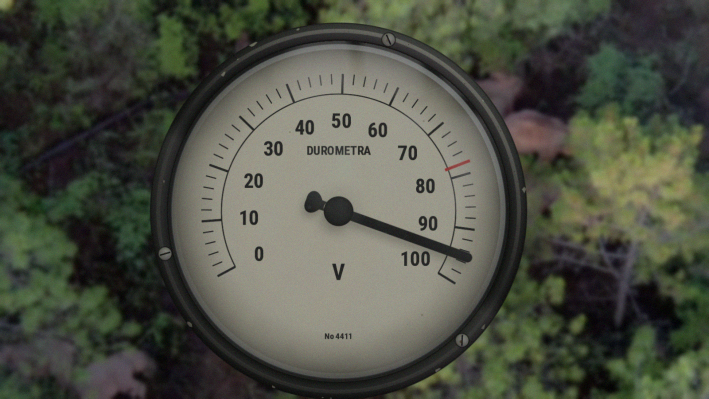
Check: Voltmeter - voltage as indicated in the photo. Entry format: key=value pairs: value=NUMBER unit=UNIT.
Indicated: value=95 unit=V
